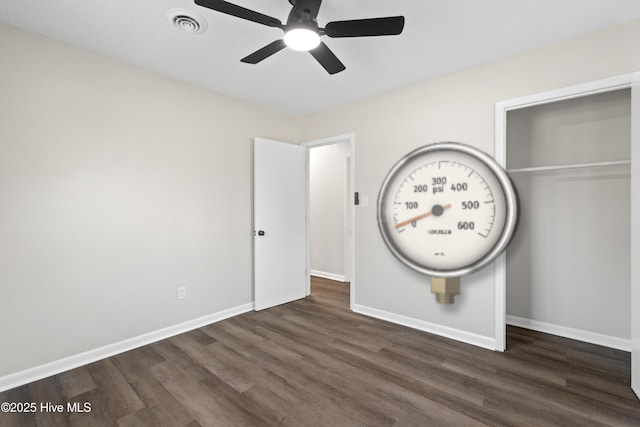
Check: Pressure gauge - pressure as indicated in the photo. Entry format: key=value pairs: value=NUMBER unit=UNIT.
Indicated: value=20 unit=psi
